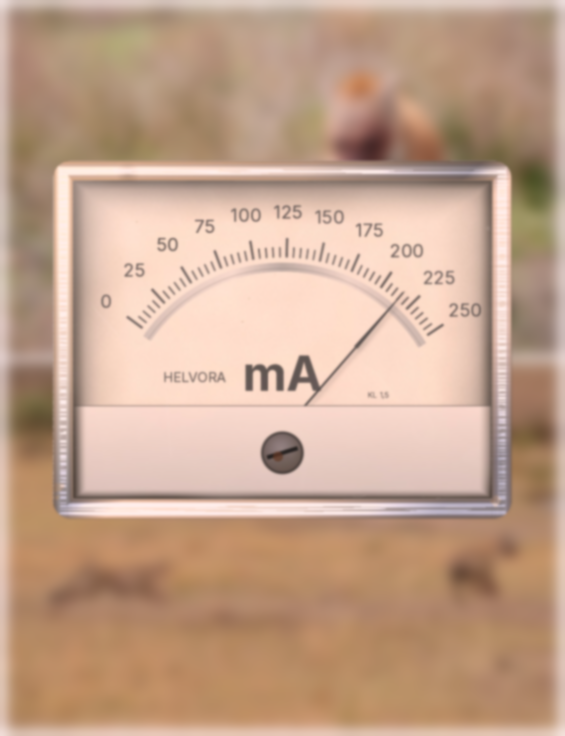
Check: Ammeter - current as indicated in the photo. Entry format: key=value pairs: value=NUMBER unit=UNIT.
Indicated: value=215 unit=mA
